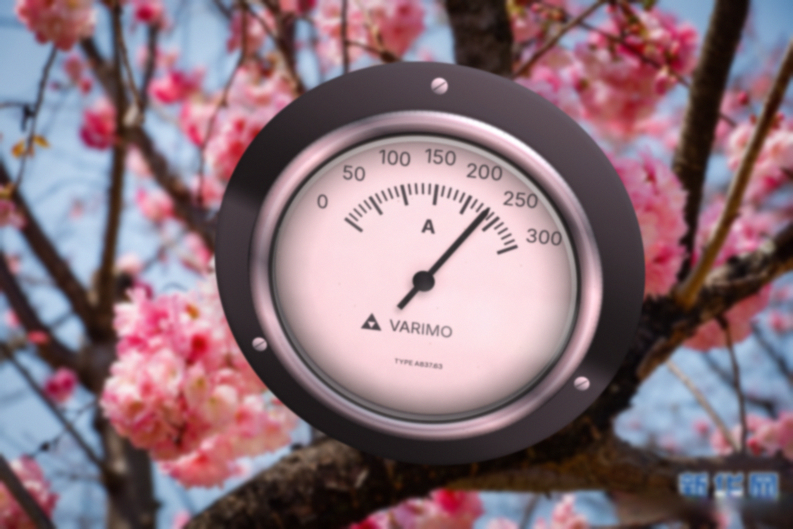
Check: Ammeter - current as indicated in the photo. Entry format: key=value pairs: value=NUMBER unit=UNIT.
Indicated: value=230 unit=A
